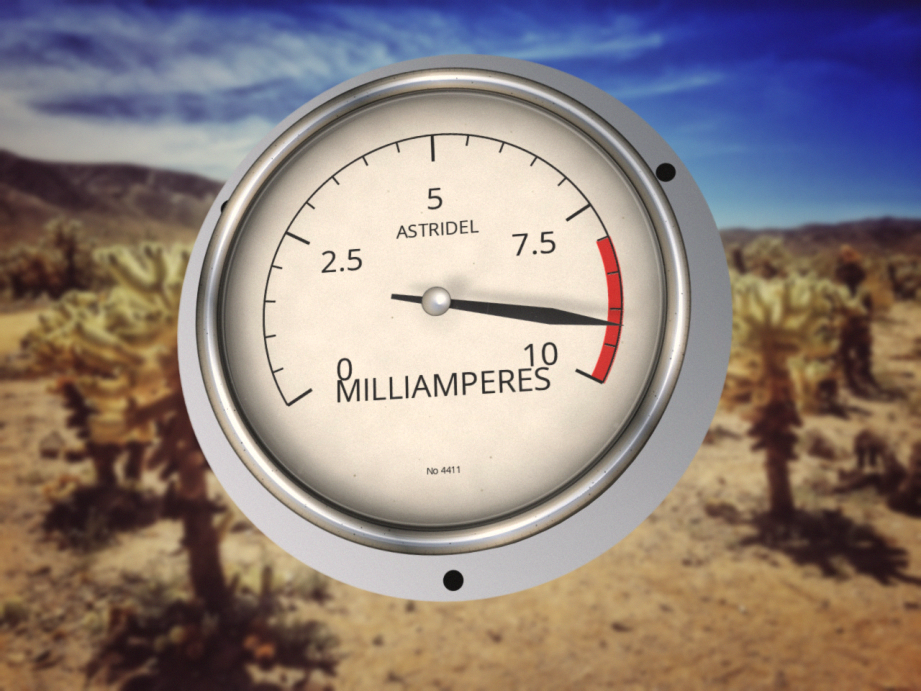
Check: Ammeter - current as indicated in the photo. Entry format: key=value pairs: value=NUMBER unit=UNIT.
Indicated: value=9.25 unit=mA
